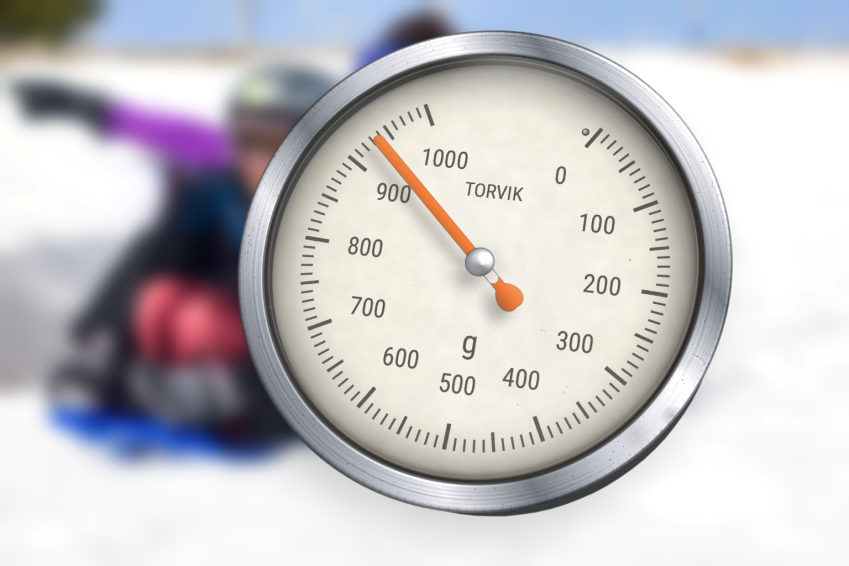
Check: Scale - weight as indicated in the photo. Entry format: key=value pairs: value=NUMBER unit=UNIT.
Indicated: value=935 unit=g
